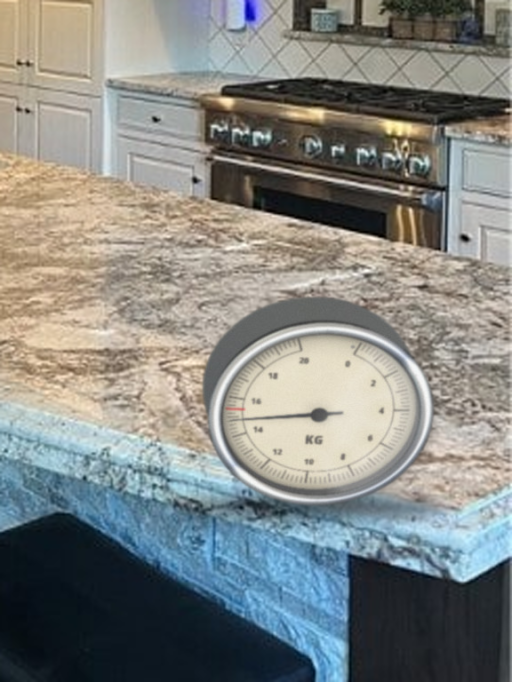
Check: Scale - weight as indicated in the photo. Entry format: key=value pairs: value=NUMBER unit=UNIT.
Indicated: value=15 unit=kg
